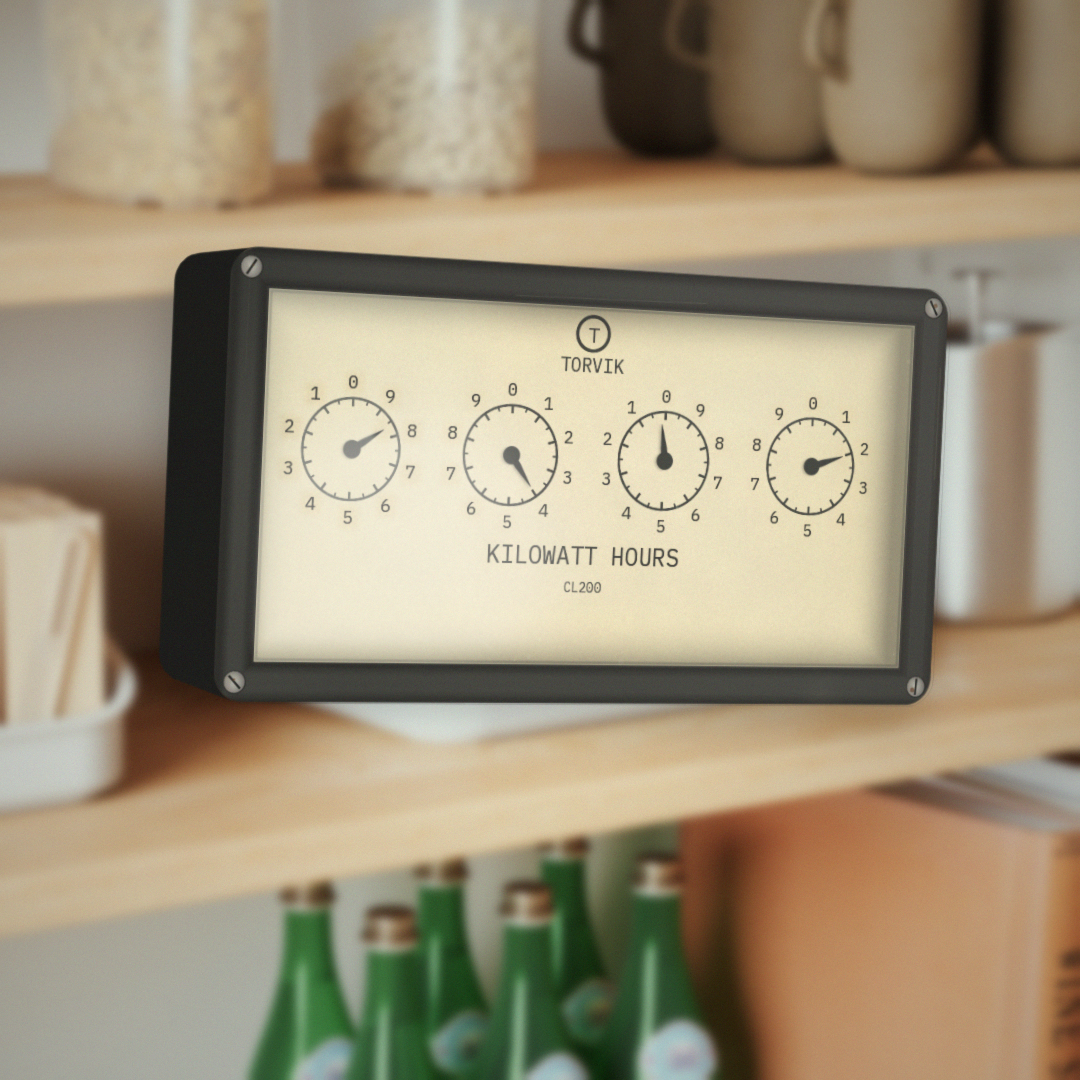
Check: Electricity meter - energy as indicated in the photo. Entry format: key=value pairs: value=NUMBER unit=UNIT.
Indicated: value=8402 unit=kWh
